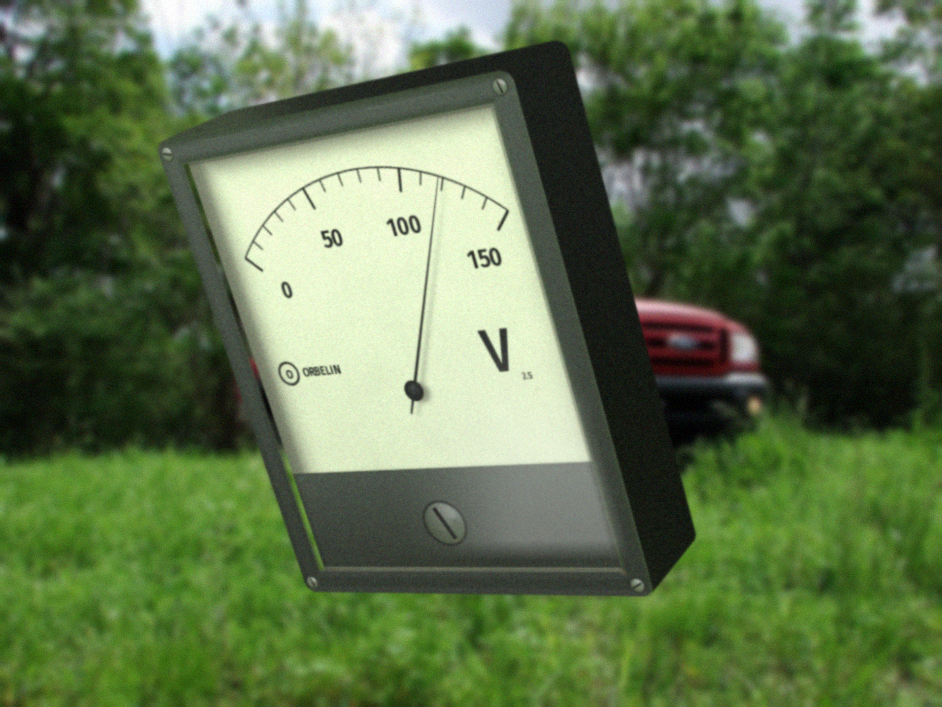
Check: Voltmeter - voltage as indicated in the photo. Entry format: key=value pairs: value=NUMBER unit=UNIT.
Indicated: value=120 unit=V
